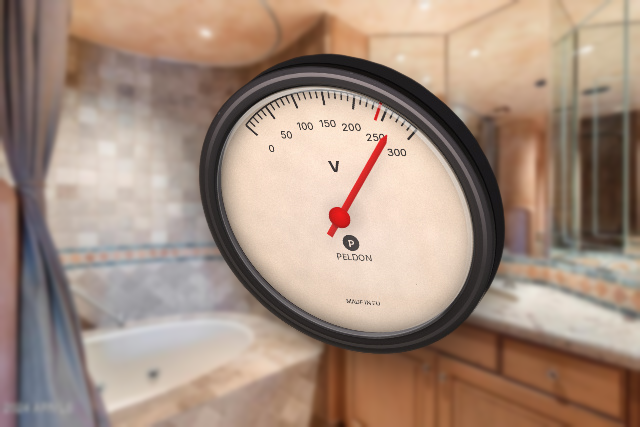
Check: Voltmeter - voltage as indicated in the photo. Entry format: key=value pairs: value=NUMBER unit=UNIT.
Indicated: value=270 unit=V
